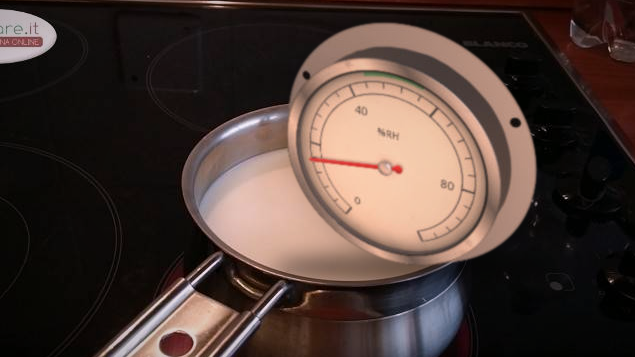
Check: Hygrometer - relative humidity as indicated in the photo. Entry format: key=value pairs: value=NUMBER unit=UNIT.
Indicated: value=16 unit=%
